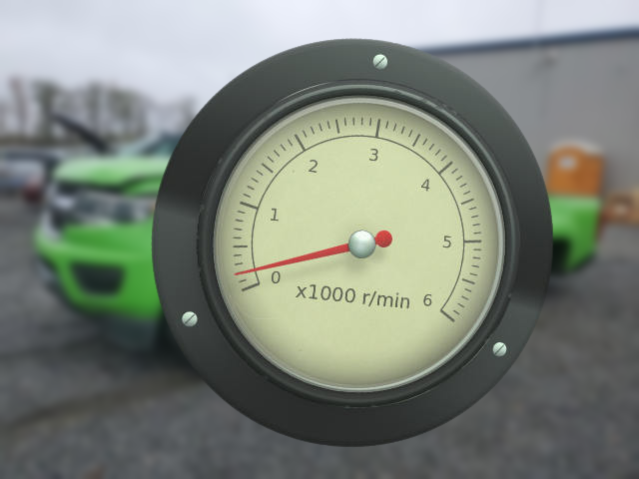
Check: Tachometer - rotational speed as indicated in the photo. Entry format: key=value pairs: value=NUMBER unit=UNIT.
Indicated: value=200 unit=rpm
